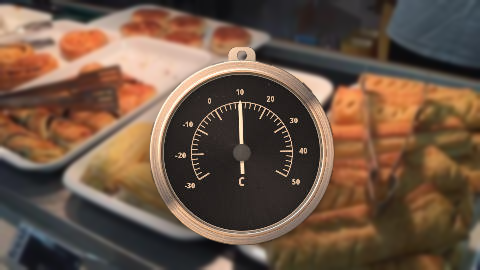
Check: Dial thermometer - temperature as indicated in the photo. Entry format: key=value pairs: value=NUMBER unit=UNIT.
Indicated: value=10 unit=°C
